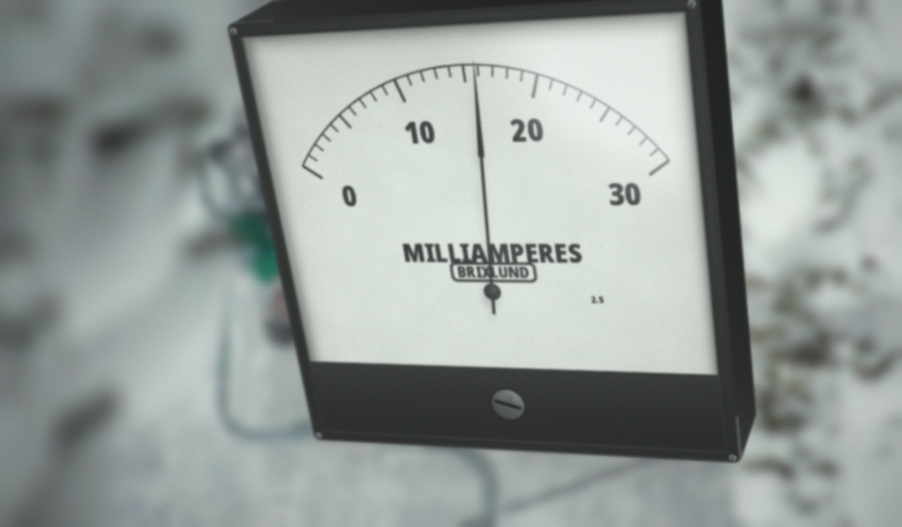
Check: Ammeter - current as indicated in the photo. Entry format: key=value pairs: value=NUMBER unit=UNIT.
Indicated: value=16 unit=mA
